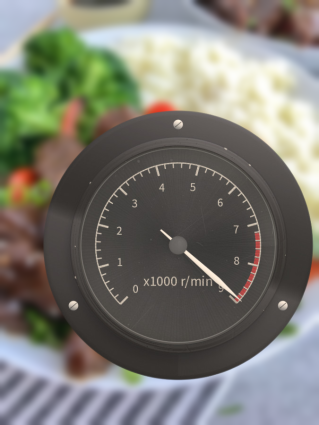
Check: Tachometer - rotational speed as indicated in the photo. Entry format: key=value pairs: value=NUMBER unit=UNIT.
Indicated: value=8900 unit=rpm
